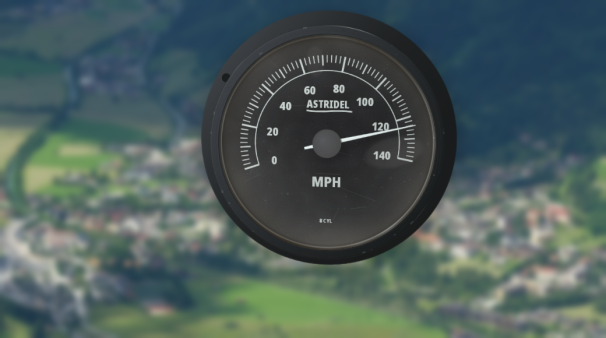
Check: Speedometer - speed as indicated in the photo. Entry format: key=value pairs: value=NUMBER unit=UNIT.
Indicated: value=124 unit=mph
